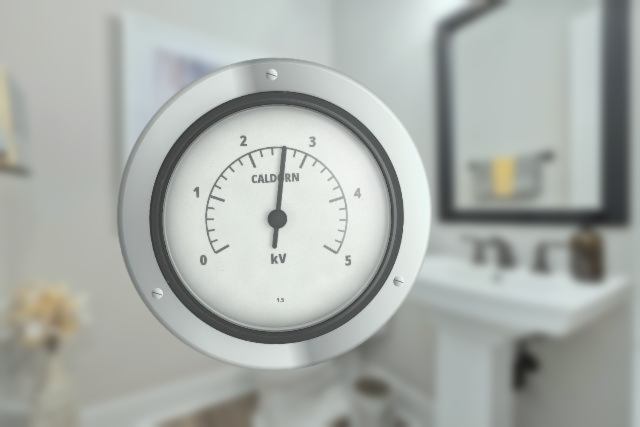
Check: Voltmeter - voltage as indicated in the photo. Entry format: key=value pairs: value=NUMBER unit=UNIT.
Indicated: value=2.6 unit=kV
